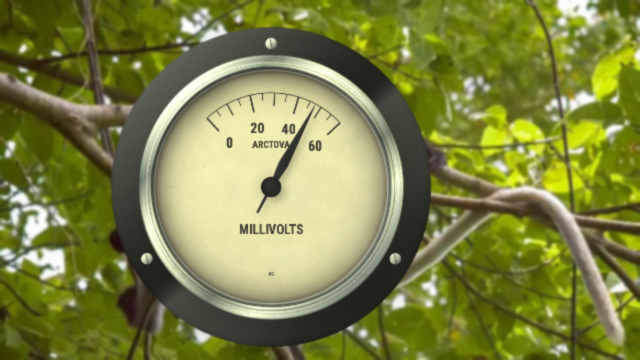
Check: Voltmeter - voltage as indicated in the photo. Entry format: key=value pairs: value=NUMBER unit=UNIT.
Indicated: value=47.5 unit=mV
